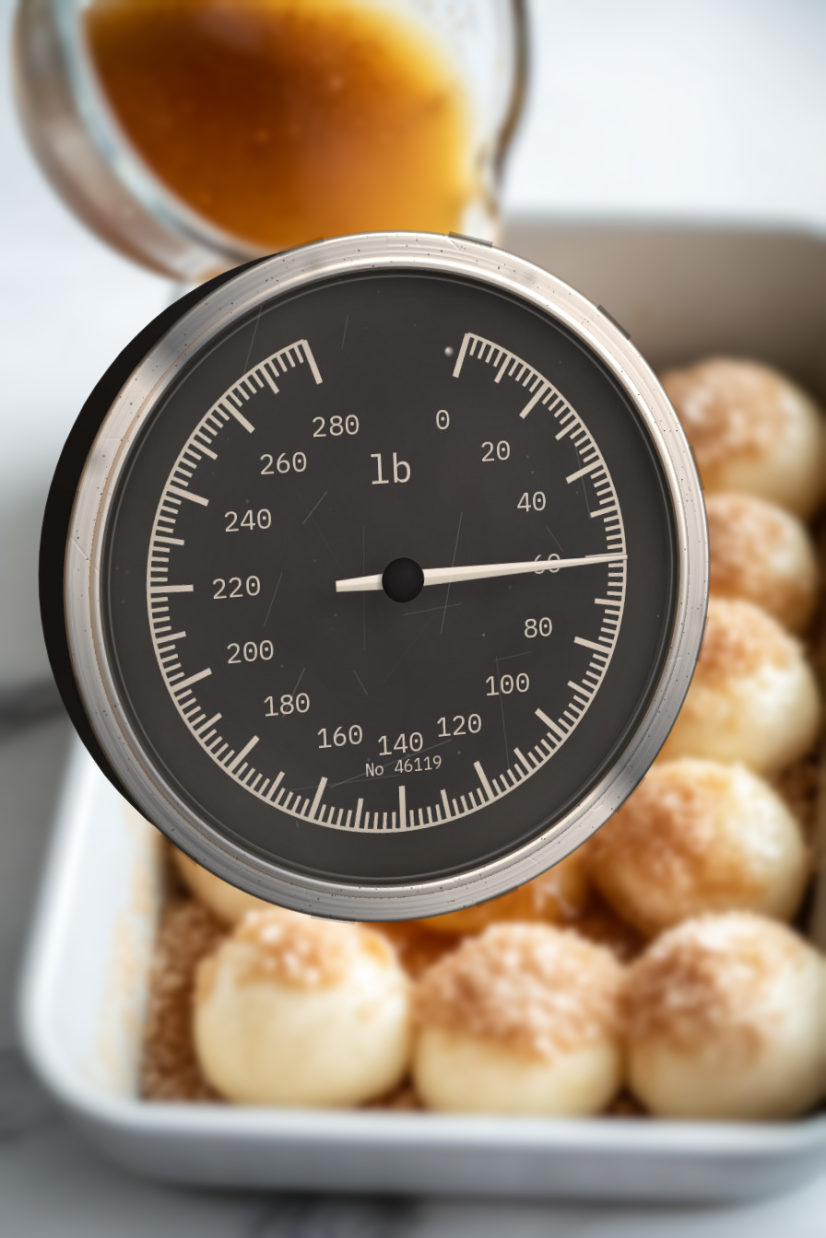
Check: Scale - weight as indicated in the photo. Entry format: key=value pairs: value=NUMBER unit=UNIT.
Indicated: value=60 unit=lb
